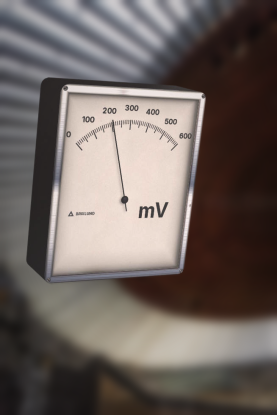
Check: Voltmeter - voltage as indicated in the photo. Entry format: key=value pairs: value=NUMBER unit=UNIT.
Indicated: value=200 unit=mV
